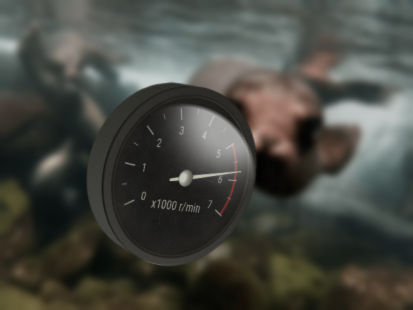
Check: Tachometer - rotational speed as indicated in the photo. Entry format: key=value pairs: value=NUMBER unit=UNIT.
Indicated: value=5750 unit=rpm
